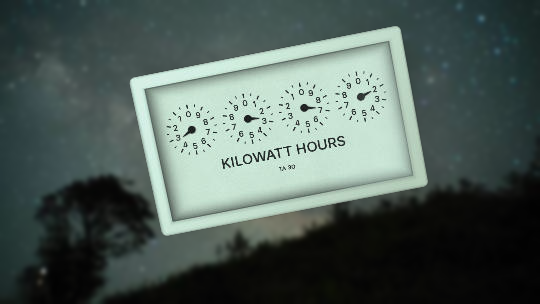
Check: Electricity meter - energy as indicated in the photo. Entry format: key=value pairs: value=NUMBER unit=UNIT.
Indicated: value=3272 unit=kWh
